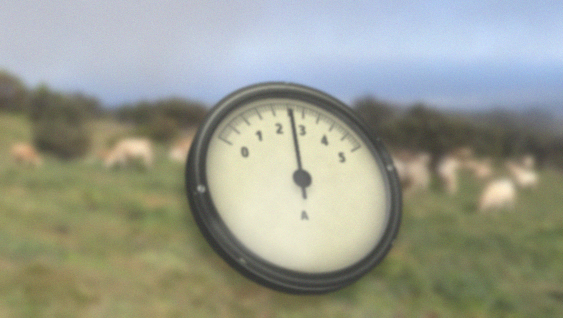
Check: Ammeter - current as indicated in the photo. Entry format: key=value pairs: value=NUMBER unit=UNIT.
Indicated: value=2.5 unit=A
